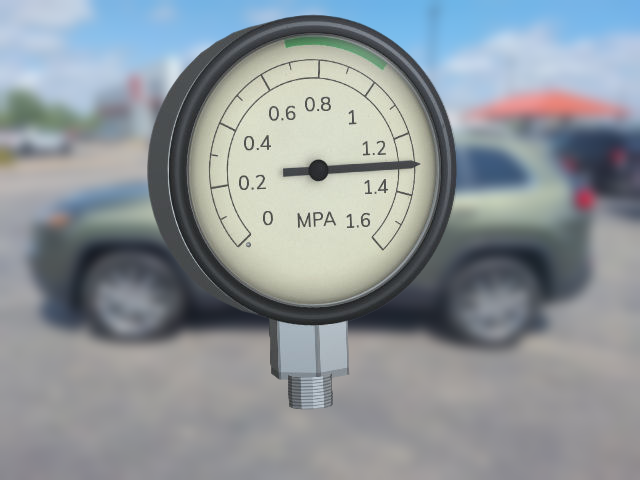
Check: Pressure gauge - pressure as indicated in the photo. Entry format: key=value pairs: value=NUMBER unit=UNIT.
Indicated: value=1.3 unit=MPa
